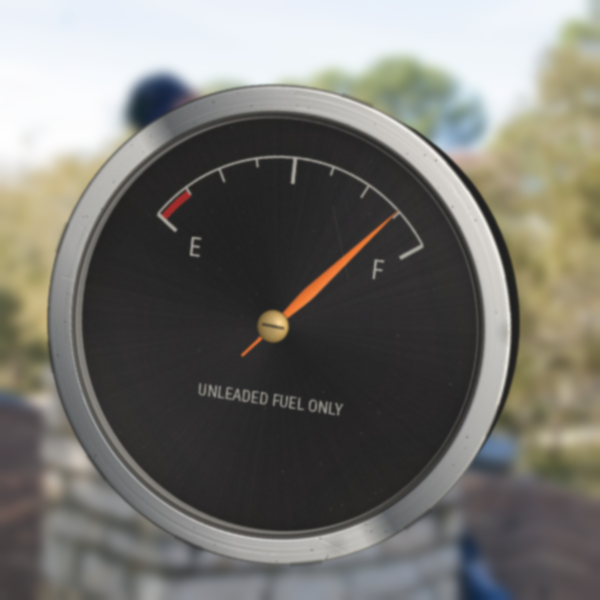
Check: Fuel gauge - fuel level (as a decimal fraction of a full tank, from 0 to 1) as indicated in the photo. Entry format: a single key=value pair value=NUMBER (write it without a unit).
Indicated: value=0.875
